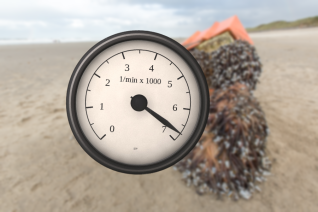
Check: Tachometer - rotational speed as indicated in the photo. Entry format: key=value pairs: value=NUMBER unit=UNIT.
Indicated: value=6750 unit=rpm
